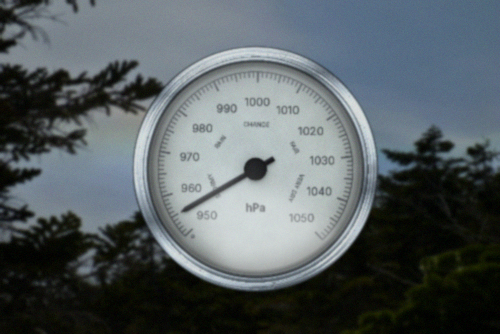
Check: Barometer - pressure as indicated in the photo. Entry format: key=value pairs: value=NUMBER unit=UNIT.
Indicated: value=955 unit=hPa
